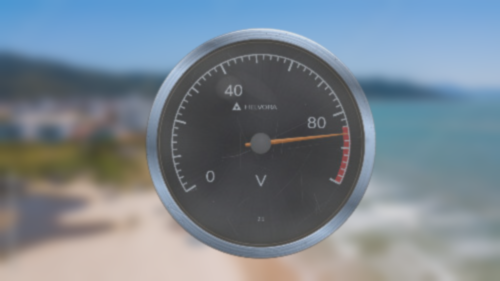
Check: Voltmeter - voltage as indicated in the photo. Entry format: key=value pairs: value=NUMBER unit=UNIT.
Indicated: value=86 unit=V
